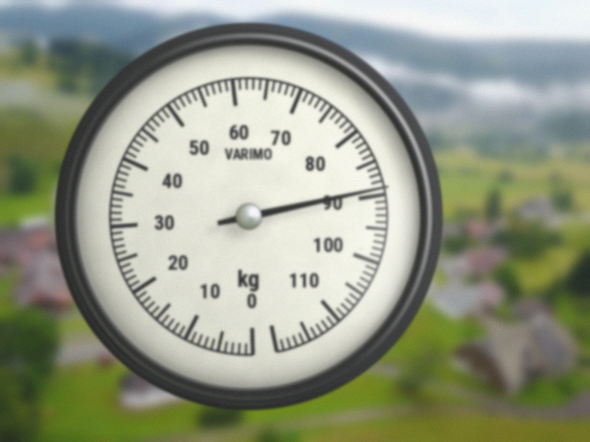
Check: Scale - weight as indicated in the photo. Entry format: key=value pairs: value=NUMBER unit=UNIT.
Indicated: value=89 unit=kg
